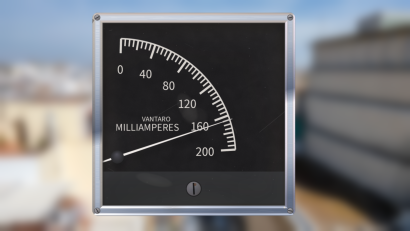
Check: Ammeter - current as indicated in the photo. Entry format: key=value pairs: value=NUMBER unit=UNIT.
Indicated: value=165 unit=mA
